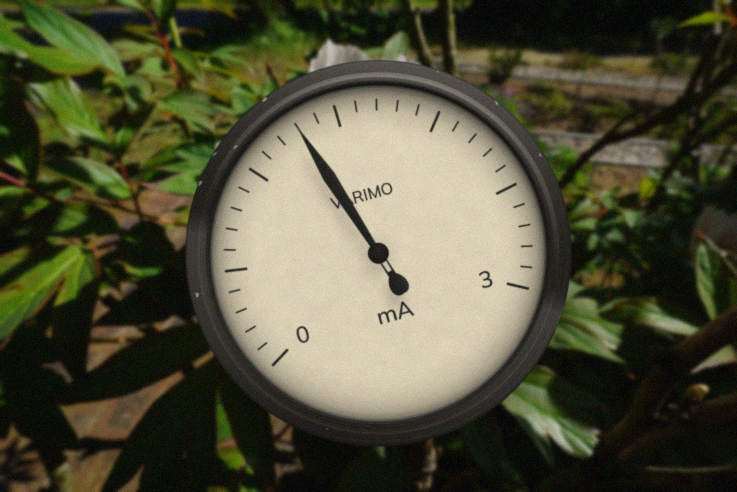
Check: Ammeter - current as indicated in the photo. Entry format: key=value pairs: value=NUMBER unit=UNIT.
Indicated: value=1.3 unit=mA
